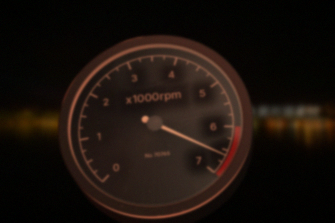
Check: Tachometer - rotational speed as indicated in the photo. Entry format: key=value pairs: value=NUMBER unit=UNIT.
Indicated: value=6625 unit=rpm
